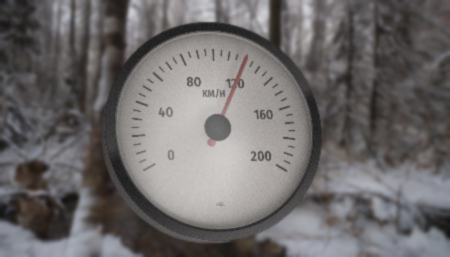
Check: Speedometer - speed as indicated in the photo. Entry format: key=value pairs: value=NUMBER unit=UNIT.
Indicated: value=120 unit=km/h
